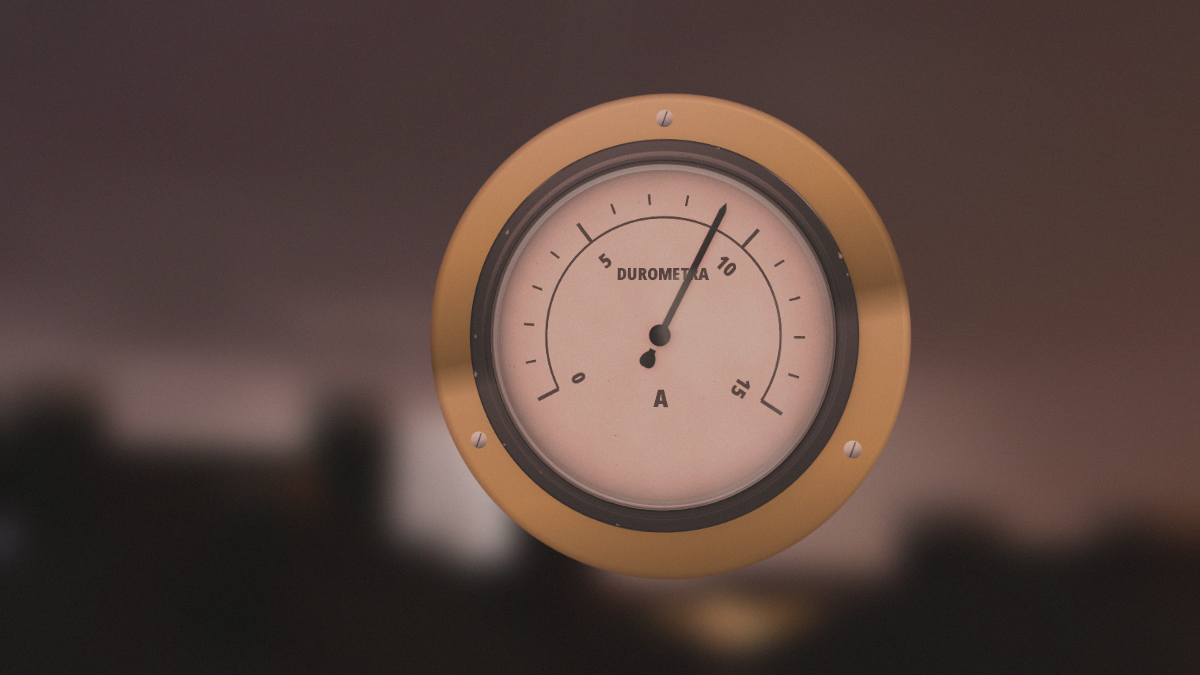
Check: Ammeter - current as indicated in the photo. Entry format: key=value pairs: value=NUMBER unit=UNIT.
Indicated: value=9 unit=A
